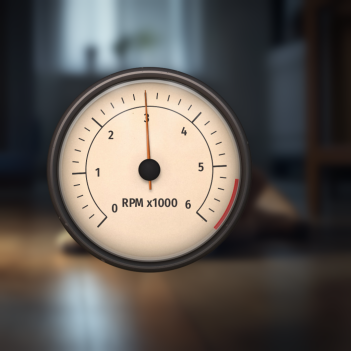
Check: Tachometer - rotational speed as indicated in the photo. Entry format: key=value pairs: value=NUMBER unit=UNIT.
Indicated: value=3000 unit=rpm
